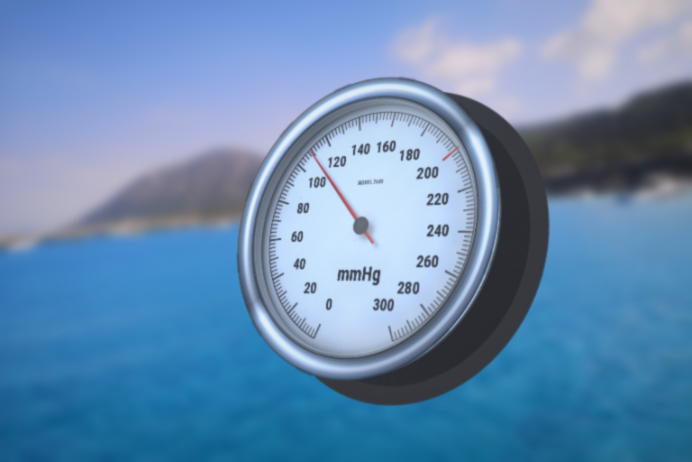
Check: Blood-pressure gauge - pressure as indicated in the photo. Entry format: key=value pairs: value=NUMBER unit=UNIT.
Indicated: value=110 unit=mmHg
